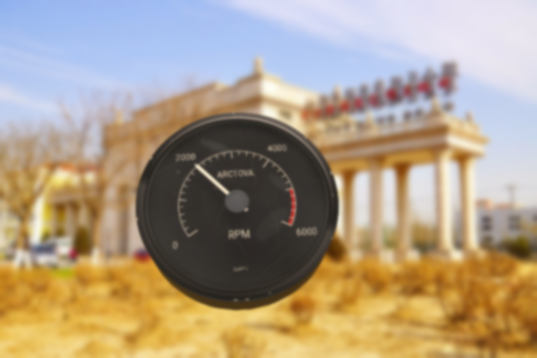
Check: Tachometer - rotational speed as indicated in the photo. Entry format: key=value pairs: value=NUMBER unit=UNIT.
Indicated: value=2000 unit=rpm
